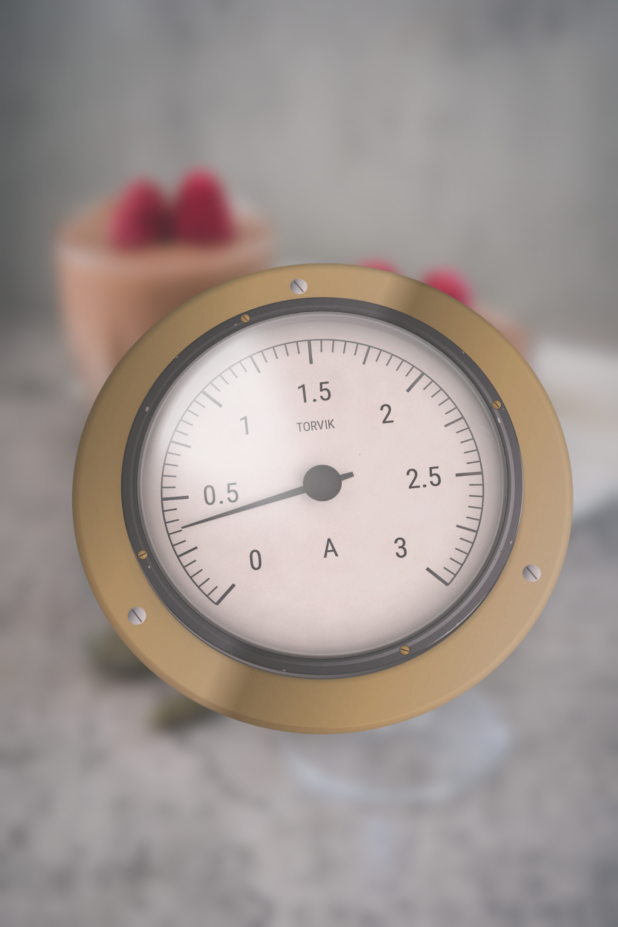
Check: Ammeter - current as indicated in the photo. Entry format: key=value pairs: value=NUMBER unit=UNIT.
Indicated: value=0.35 unit=A
